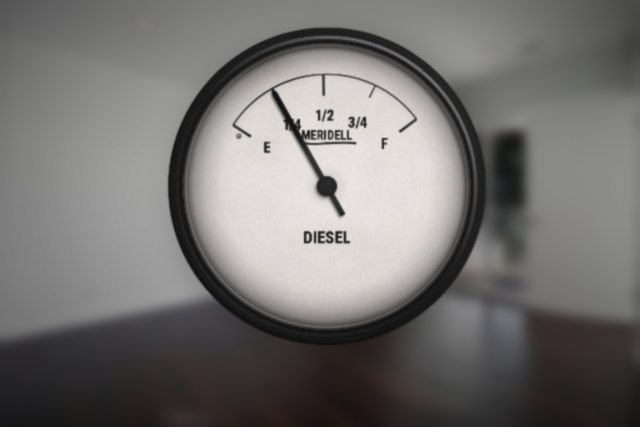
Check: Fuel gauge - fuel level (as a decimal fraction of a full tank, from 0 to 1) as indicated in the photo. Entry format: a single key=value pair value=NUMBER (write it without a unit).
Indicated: value=0.25
